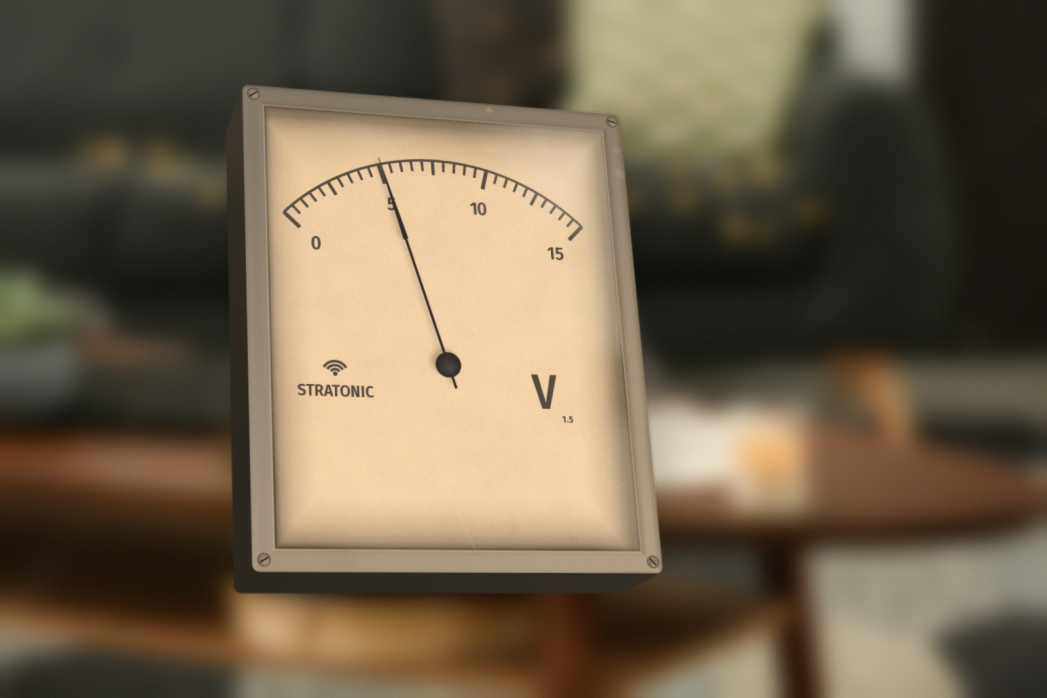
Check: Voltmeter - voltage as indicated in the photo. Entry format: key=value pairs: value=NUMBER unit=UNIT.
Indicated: value=5 unit=V
